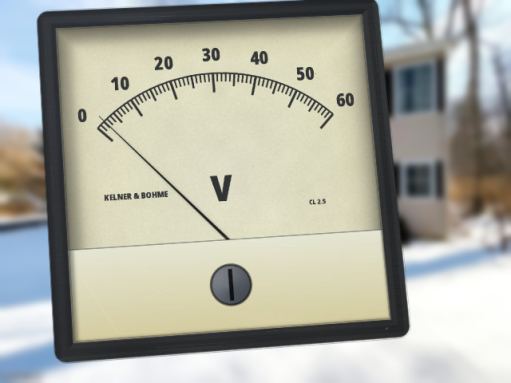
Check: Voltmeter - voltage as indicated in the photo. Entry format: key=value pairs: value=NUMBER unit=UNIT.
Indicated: value=2 unit=V
